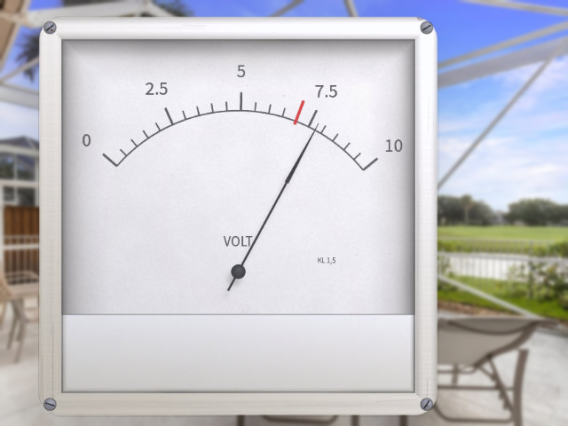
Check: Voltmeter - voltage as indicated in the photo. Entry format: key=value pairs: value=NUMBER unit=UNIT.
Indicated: value=7.75 unit=V
